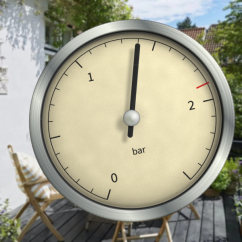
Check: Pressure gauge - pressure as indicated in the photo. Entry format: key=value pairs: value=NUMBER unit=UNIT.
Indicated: value=1.4 unit=bar
